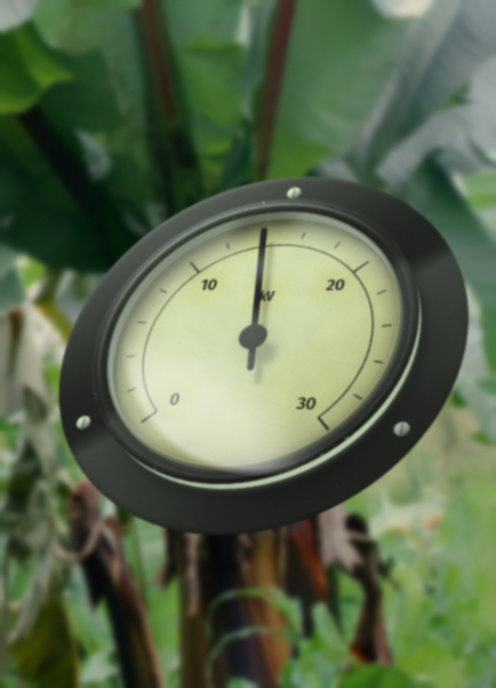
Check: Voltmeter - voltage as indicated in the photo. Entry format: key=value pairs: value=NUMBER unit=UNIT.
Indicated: value=14 unit=kV
